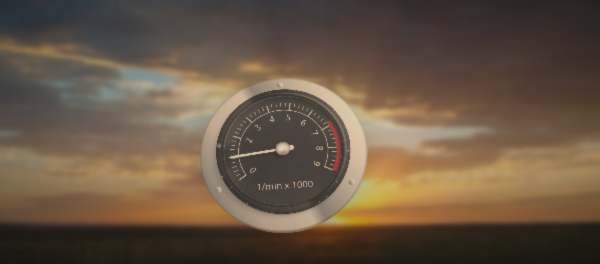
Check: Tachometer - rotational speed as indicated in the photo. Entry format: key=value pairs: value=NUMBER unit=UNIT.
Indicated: value=1000 unit=rpm
